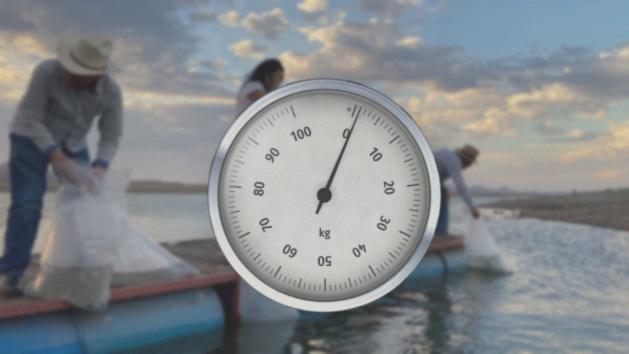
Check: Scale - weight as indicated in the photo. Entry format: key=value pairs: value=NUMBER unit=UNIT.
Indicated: value=1 unit=kg
